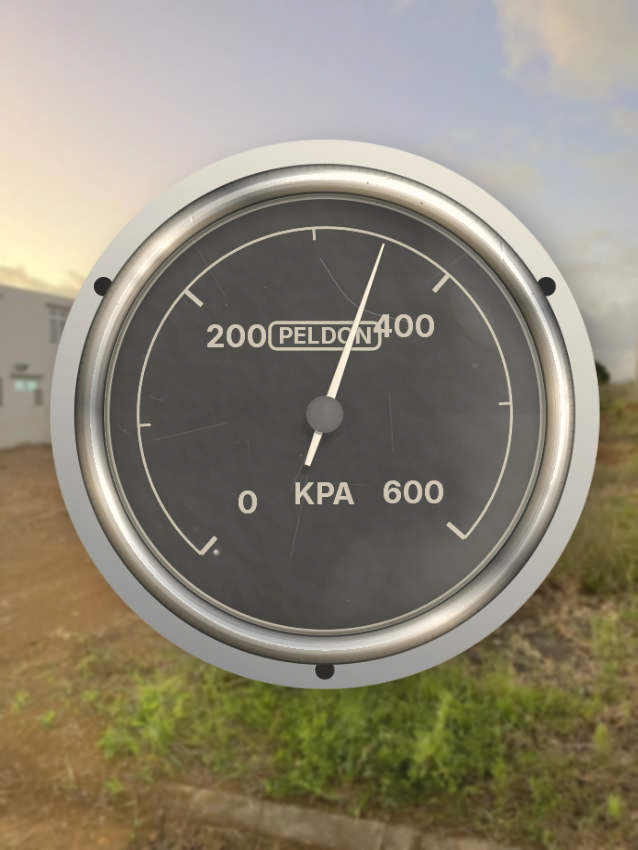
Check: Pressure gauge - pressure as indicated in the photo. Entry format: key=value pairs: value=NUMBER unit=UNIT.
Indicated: value=350 unit=kPa
